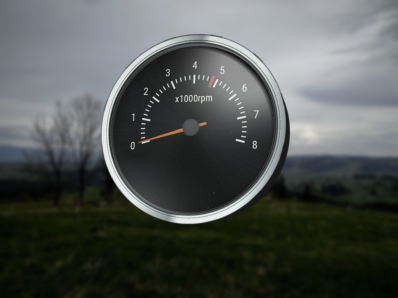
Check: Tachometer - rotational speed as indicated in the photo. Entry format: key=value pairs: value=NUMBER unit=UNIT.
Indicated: value=0 unit=rpm
